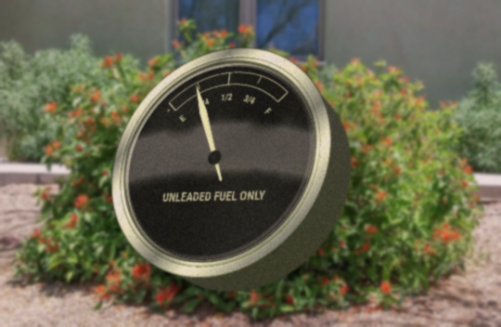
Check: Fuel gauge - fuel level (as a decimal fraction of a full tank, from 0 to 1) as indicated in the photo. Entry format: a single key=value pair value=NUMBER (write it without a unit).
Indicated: value=0.25
